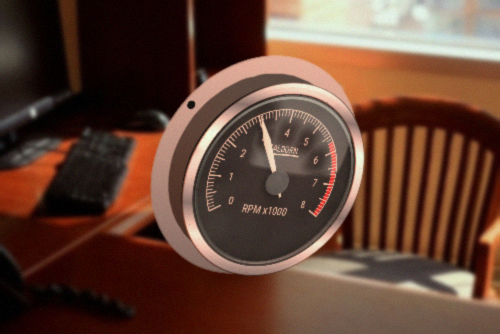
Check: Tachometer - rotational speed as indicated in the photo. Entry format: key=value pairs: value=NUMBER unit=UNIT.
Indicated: value=3000 unit=rpm
